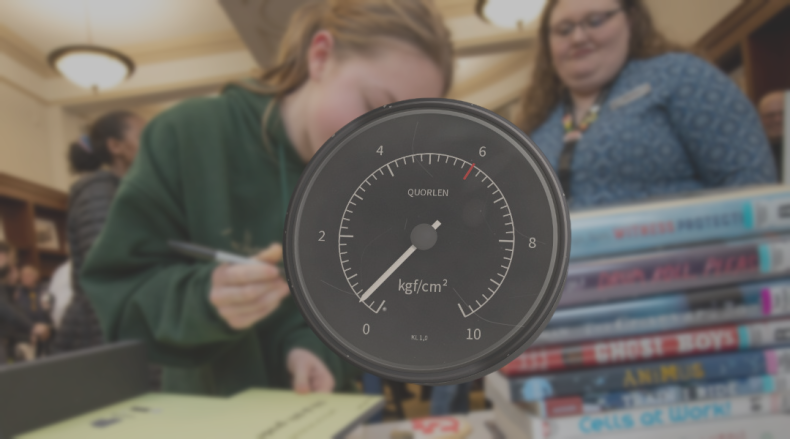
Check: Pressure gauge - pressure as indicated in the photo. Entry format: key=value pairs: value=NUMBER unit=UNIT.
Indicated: value=0.4 unit=kg/cm²
